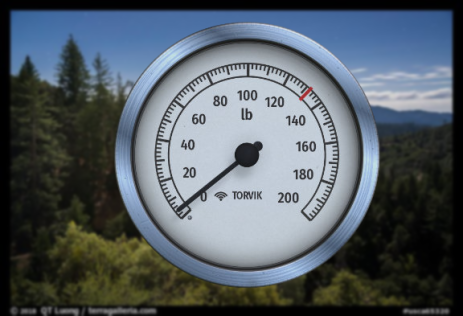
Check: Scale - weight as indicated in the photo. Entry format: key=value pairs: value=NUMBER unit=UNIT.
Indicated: value=4 unit=lb
